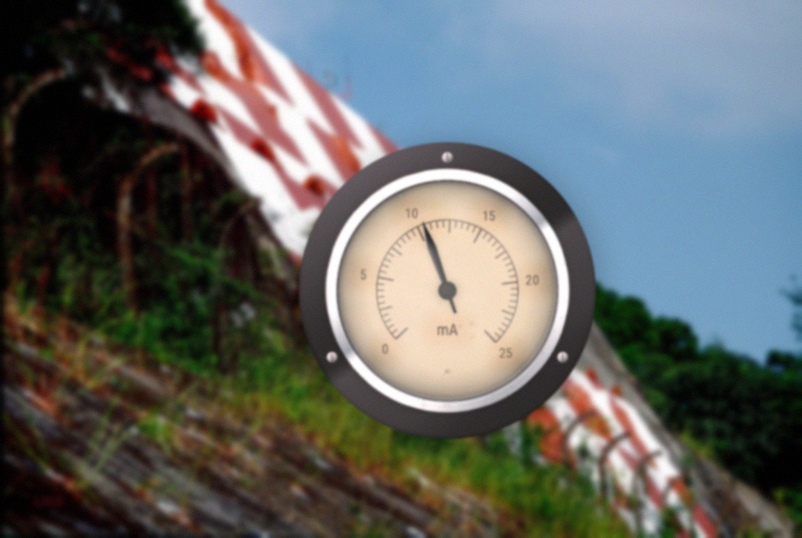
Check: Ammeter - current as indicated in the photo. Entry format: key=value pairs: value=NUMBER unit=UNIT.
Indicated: value=10.5 unit=mA
